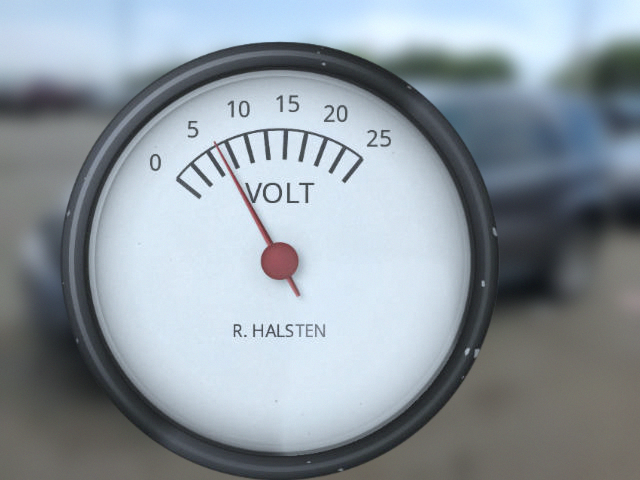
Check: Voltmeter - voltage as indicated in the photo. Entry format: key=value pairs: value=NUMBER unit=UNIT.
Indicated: value=6.25 unit=V
